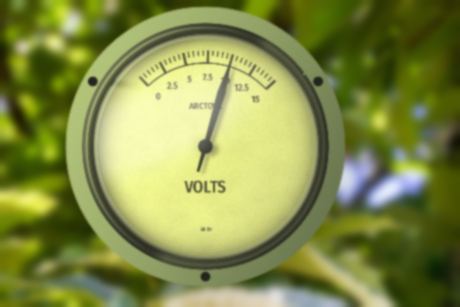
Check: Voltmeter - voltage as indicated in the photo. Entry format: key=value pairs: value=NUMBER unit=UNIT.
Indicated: value=10 unit=V
